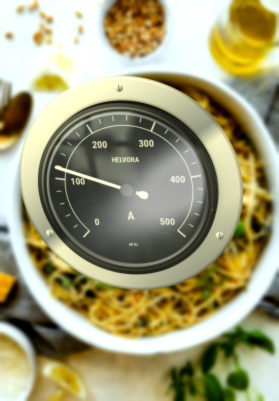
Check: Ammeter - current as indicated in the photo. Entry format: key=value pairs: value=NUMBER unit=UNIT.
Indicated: value=120 unit=A
